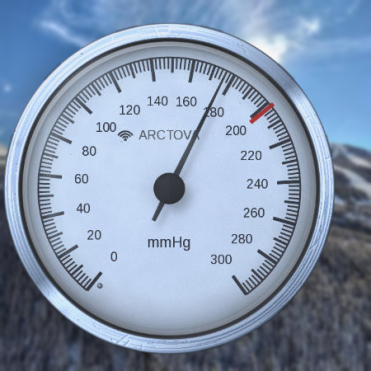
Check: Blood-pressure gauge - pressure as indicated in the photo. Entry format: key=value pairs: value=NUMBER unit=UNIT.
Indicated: value=176 unit=mmHg
